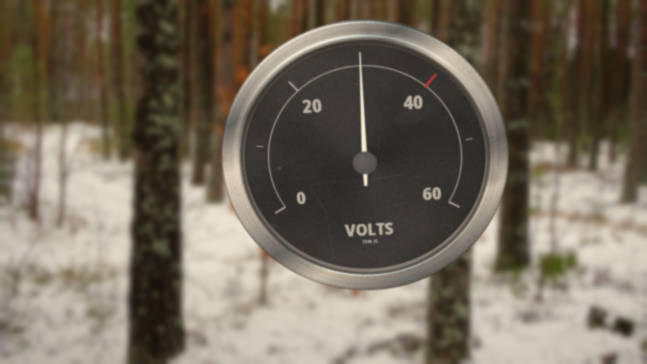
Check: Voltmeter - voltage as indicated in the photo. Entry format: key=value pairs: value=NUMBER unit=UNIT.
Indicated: value=30 unit=V
